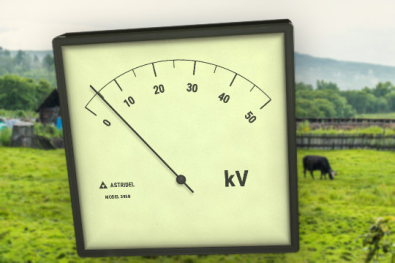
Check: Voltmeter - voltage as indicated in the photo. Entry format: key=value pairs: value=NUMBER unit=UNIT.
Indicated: value=5 unit=kV
